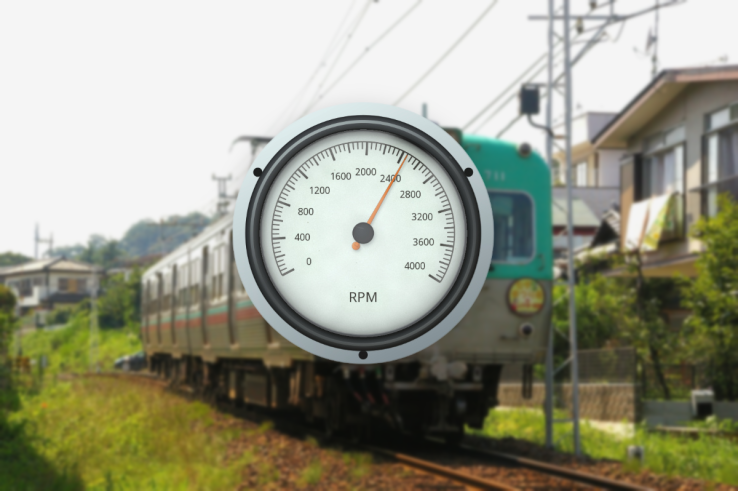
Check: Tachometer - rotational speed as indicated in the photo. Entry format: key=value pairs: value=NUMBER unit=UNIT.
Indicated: value=2450 unit=rpm
